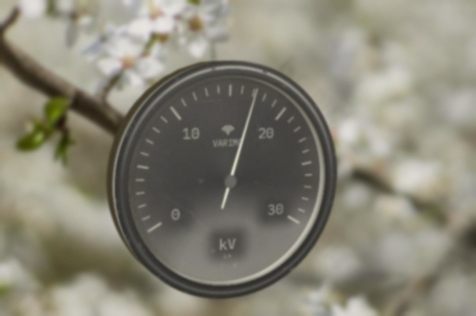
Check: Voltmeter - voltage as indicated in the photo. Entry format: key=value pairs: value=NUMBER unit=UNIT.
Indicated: value=17 unit=kV
